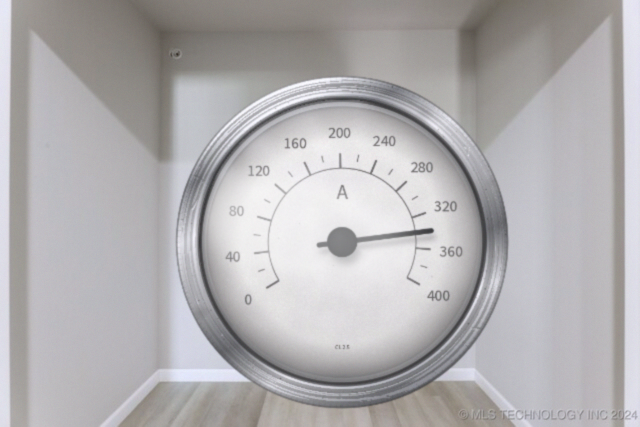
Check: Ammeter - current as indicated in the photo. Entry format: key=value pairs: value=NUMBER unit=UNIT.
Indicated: value=340 unit=A
